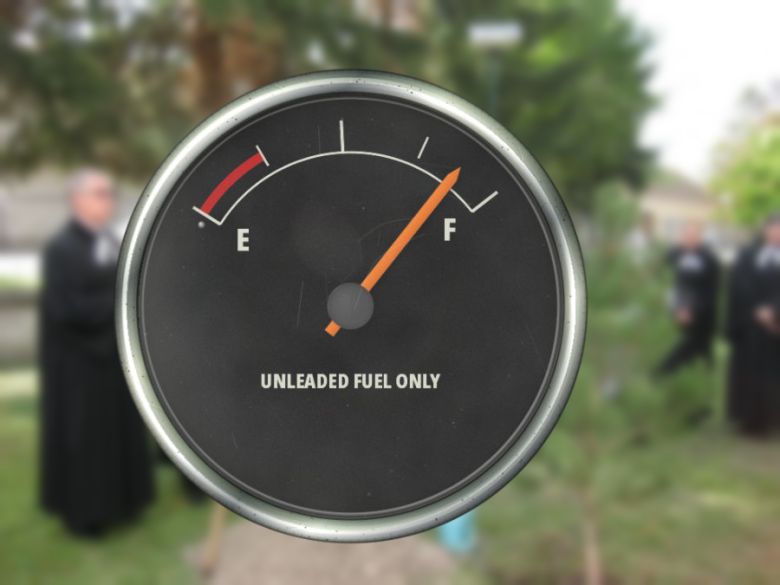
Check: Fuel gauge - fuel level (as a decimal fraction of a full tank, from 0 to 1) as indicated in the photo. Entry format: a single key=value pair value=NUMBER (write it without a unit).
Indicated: value=0.875
